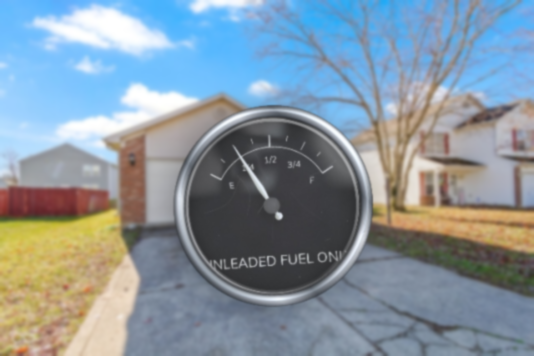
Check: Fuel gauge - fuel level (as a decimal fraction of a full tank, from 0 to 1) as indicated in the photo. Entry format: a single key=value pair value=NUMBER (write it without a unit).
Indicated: value=0.25
